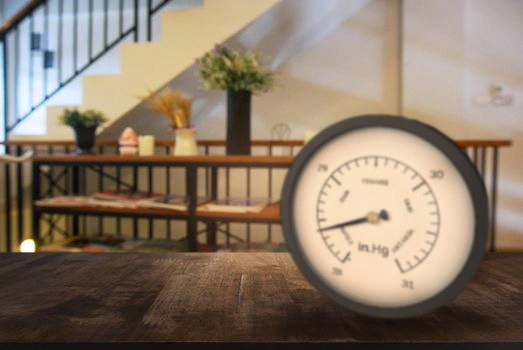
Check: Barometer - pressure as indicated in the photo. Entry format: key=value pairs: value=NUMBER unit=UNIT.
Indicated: value=28.4 unit=inHg
